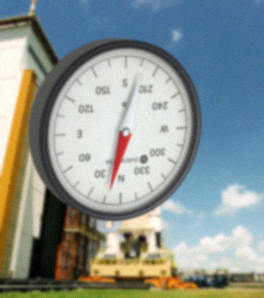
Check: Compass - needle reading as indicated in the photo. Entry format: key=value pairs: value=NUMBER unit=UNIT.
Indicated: value=15 unit=°
